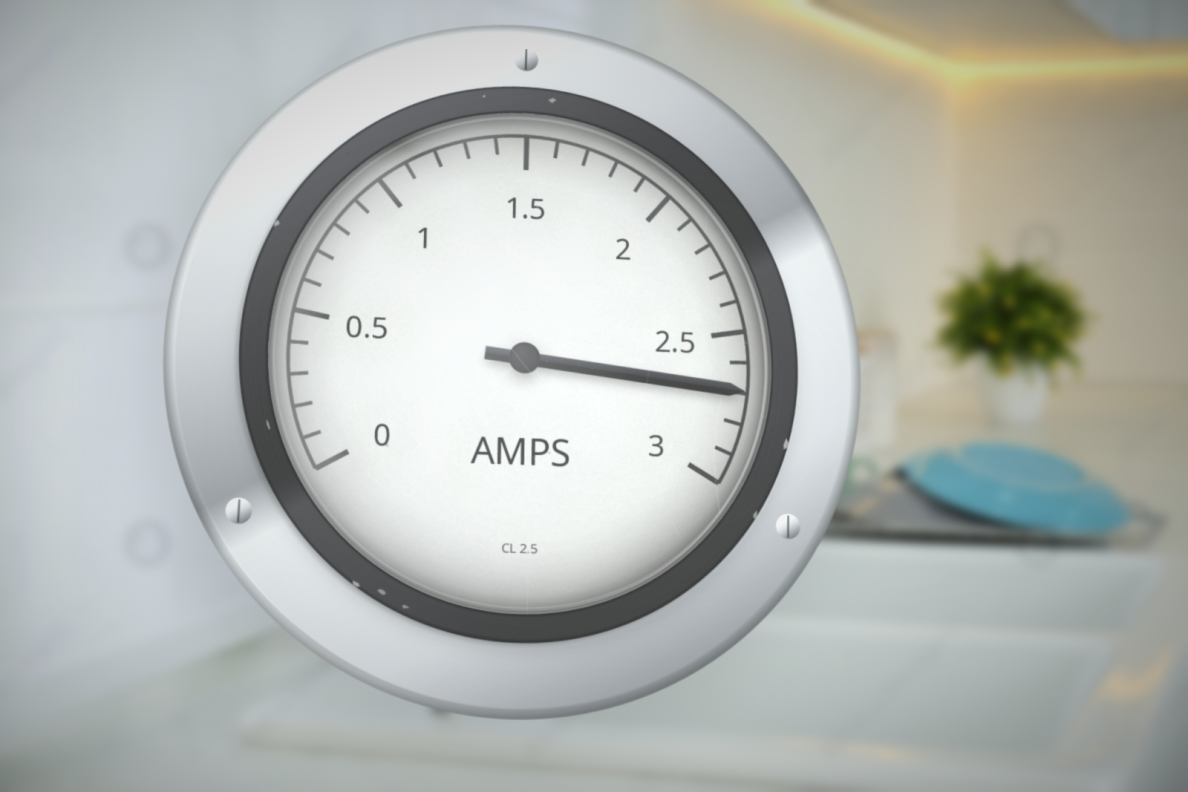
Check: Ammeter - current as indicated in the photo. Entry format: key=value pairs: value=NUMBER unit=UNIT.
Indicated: value=2.7 unit=A
